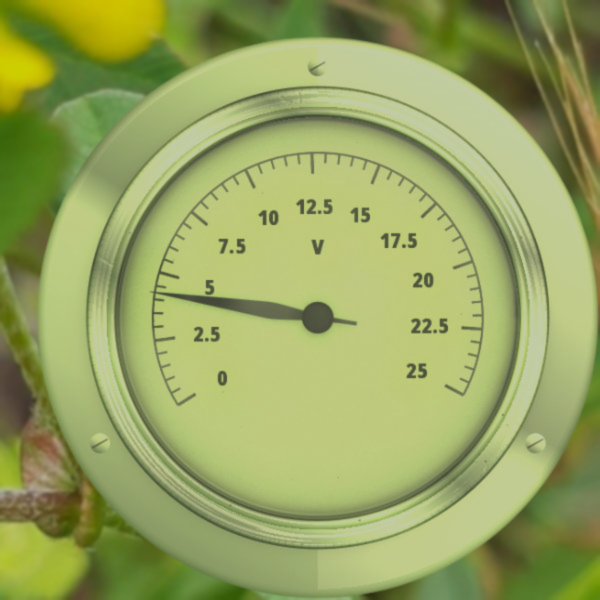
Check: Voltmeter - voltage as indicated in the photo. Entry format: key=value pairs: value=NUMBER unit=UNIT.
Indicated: value=4.25 unit=V
